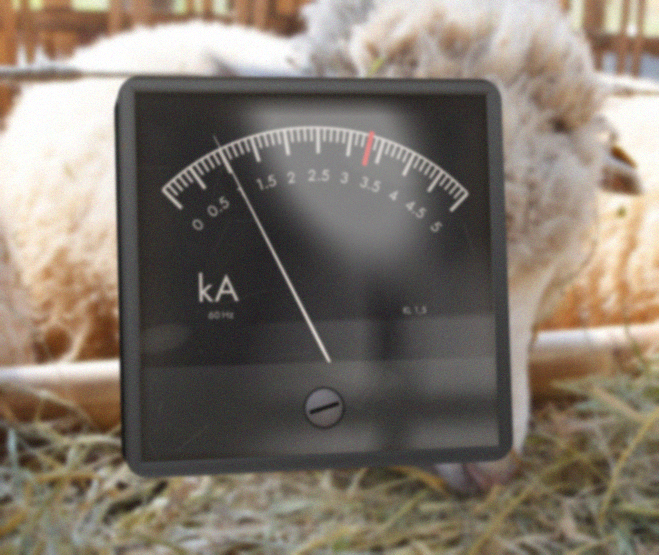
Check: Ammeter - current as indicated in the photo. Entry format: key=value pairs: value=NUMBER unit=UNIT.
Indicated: value=1 unit=kA
